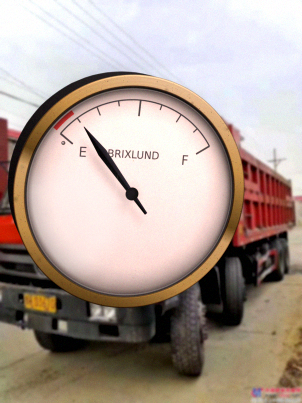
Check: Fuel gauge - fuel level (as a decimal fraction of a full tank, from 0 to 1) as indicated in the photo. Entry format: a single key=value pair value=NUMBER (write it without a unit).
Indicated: value=0.125
